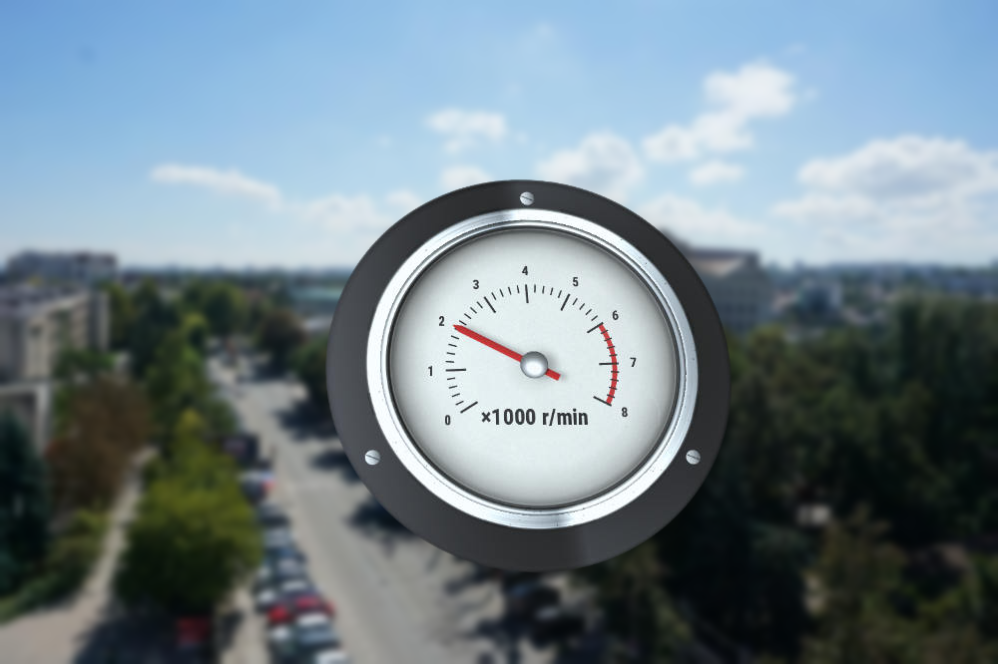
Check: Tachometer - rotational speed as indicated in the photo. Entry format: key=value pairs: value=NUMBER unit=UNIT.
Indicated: value=2000 unit=rpm
